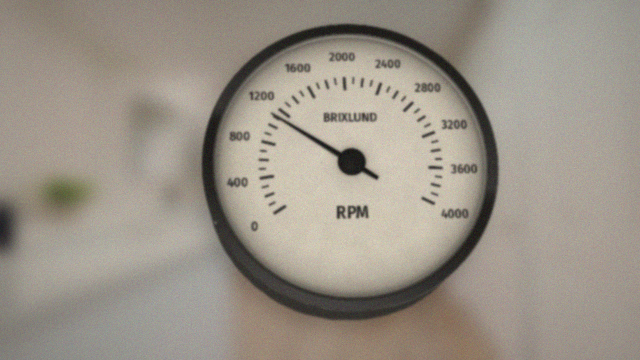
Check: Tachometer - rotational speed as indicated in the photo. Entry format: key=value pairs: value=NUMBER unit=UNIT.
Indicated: value=1100 unit=rpm
